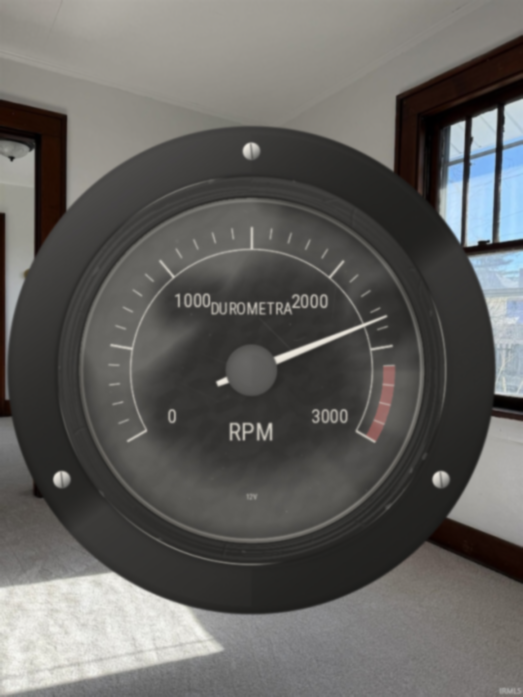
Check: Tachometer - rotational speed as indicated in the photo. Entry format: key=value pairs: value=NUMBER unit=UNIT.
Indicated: value=2350 unit=rpm
